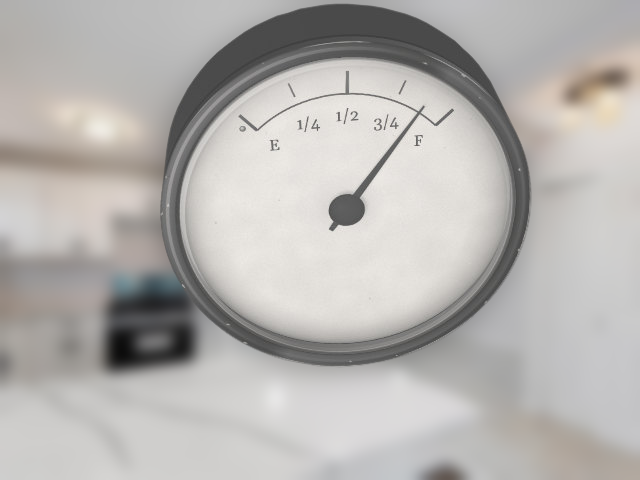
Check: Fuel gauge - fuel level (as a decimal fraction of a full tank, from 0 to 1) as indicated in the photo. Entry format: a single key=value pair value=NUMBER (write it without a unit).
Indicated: value=0.875
